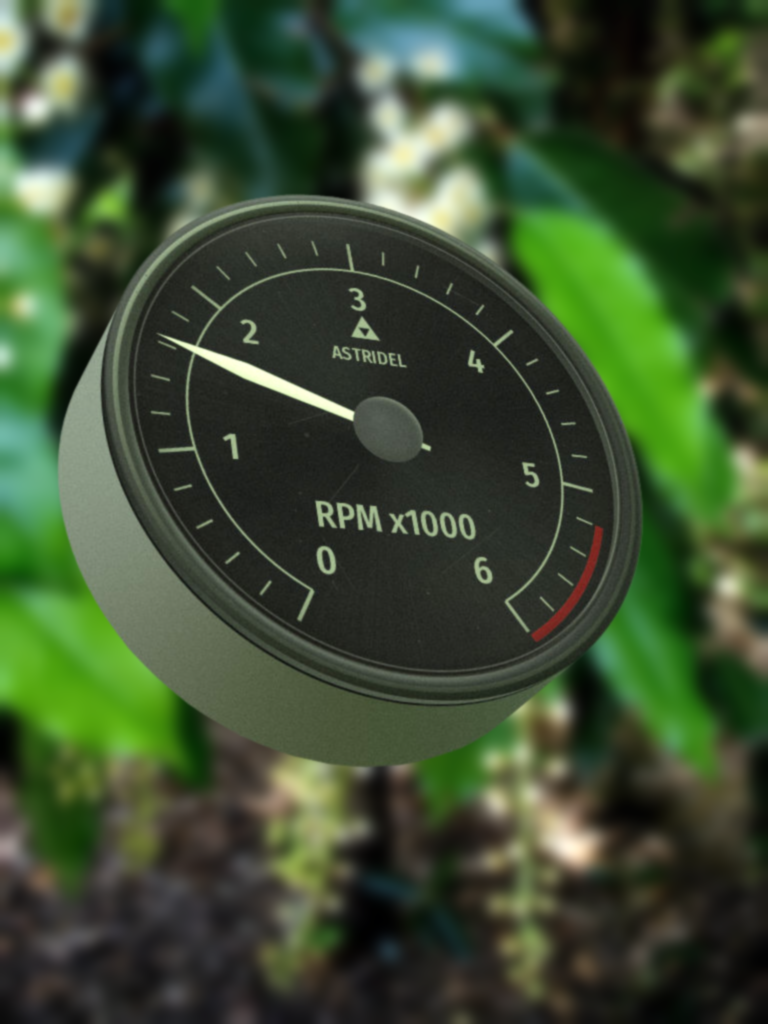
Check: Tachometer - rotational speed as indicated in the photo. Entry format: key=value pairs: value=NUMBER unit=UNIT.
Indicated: value=1600 unit=rpm
